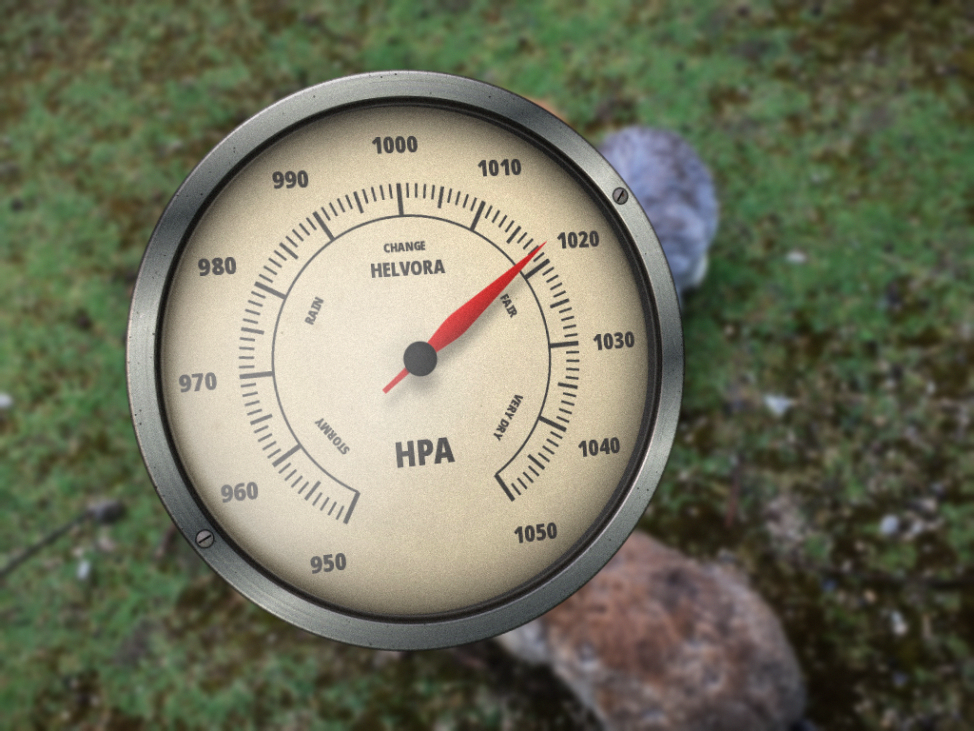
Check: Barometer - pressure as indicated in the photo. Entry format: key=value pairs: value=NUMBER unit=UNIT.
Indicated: value=1018 unit=hPa
